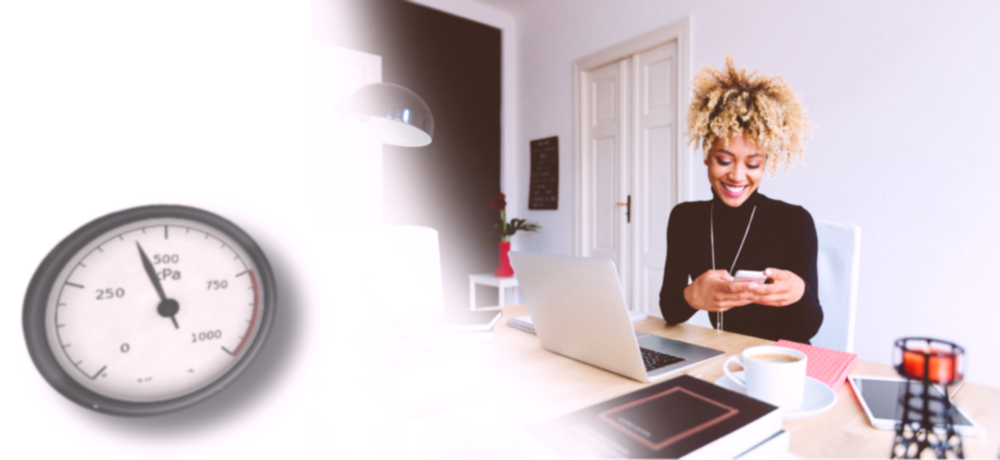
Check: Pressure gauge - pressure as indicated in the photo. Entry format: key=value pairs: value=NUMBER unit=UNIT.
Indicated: value=425 unit=kPa
